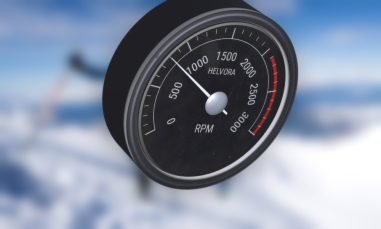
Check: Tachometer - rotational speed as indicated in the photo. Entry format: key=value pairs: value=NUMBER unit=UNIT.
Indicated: value=800 unit=rpm
